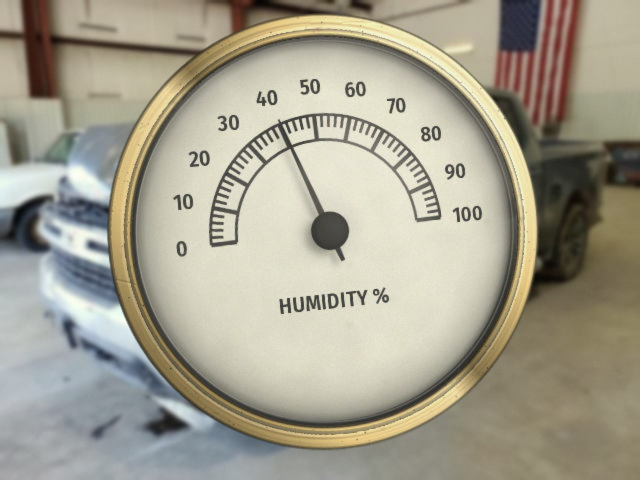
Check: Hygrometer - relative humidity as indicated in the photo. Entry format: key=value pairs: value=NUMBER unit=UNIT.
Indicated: value=40 unit=%
